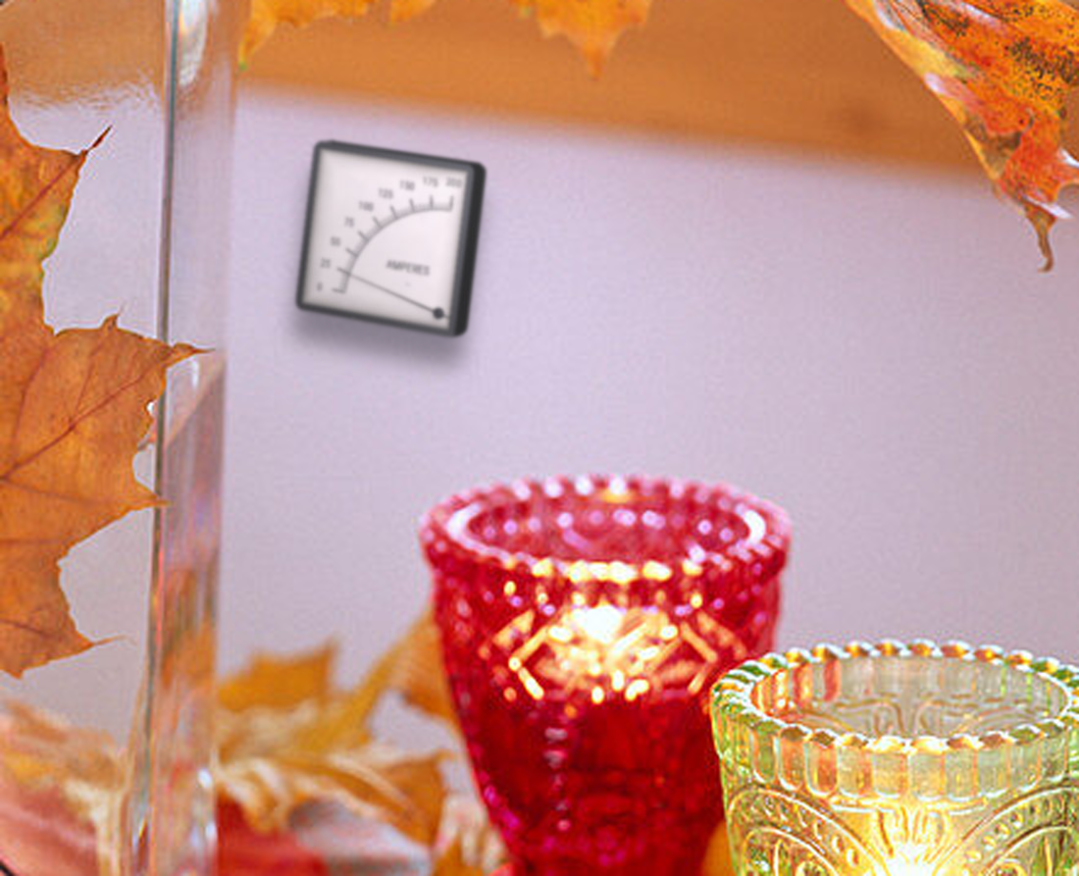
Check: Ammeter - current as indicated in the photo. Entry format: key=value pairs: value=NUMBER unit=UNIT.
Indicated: value=25 unit=A
